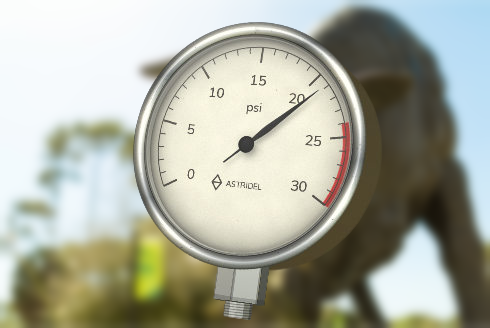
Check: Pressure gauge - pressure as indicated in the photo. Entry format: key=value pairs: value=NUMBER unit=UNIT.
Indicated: value=21 unit=psi
